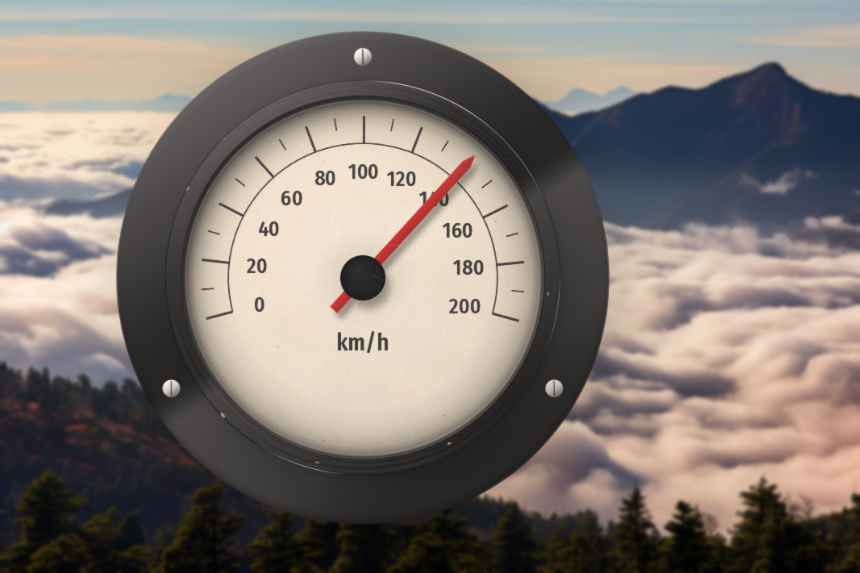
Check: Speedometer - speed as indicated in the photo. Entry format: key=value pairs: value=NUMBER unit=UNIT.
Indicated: value=140 unit=km/h
